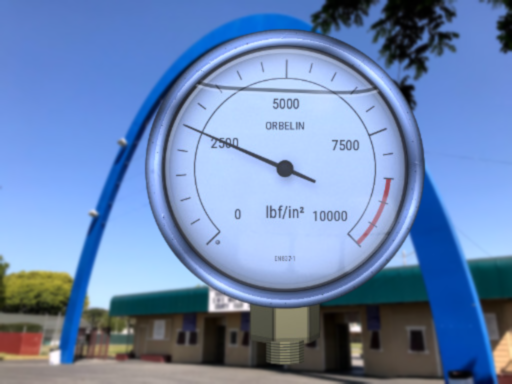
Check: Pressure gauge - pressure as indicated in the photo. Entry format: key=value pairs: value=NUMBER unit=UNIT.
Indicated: value=2500 unit=psi
